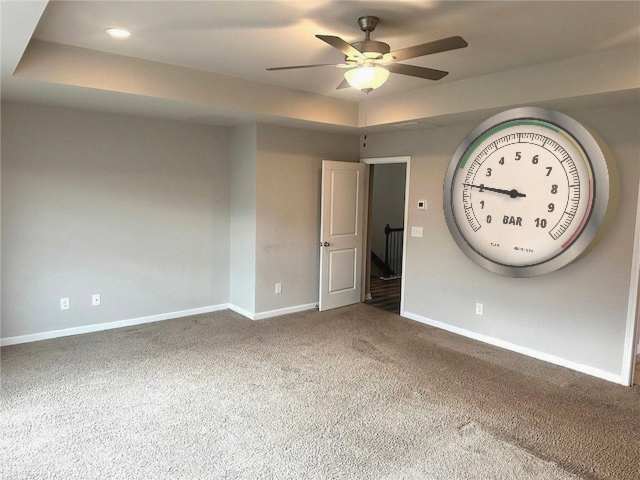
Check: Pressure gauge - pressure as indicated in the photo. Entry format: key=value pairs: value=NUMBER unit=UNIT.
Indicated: value=2 unit=bar
